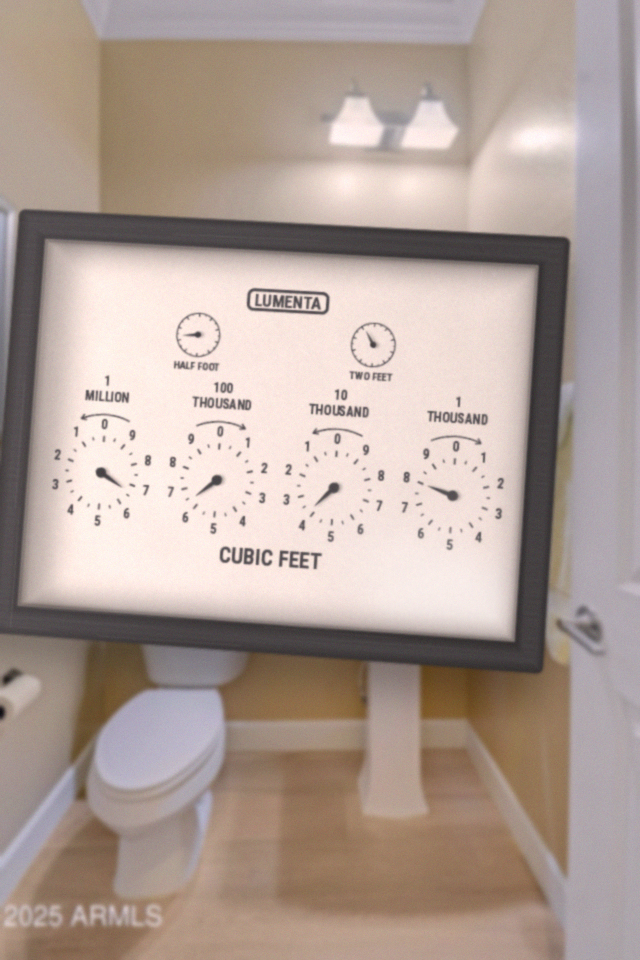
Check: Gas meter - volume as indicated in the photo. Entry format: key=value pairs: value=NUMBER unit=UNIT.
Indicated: value=663800 unit=ft³
